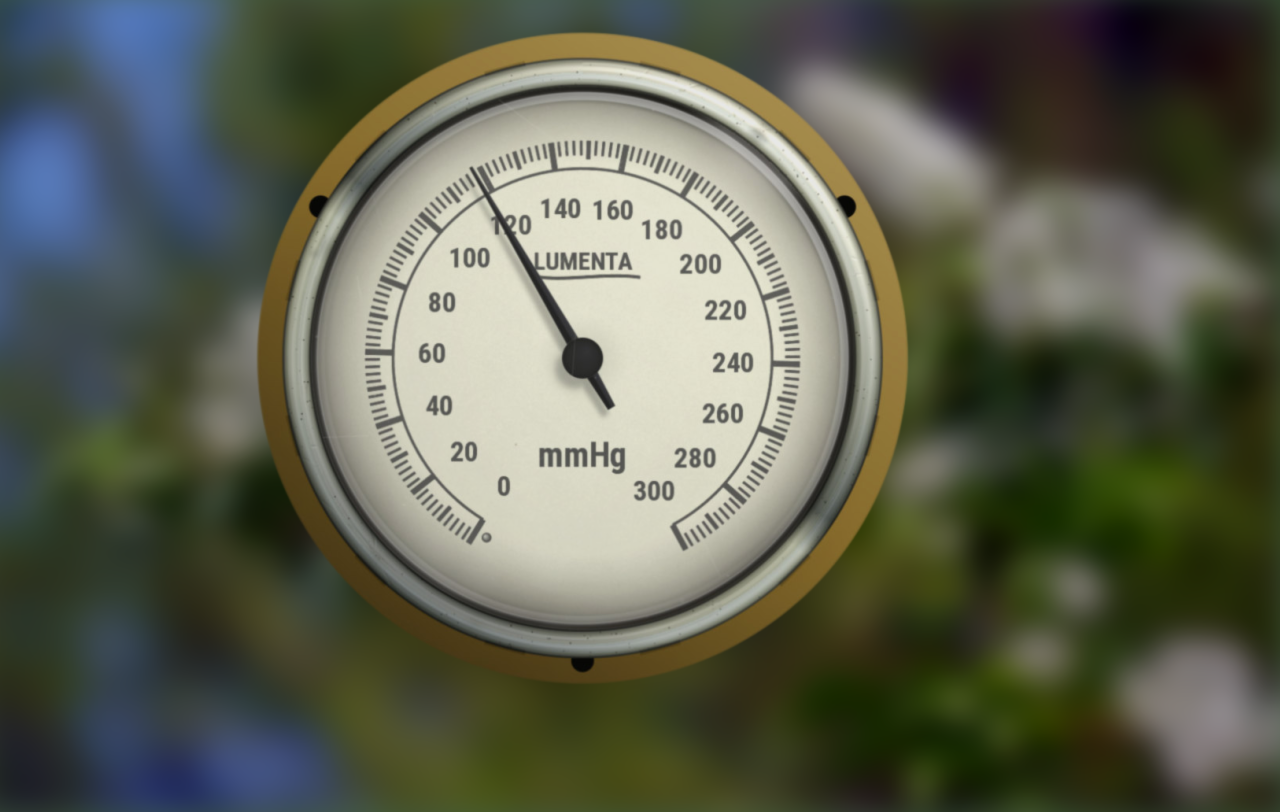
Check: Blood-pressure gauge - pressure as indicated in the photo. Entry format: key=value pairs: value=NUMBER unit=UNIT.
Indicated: value=118 unit=mmHg
